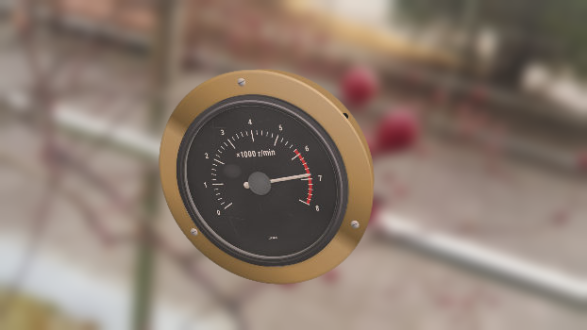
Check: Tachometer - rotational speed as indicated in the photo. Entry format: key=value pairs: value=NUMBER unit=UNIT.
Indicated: value=6800 unit=rpm
